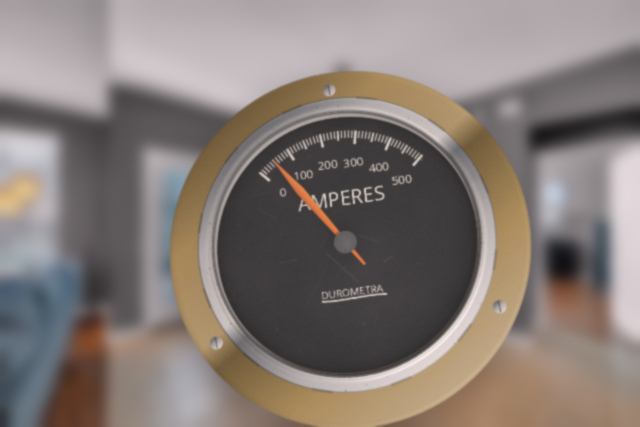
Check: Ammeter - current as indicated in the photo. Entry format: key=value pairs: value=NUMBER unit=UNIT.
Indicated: value=50 unit=A
